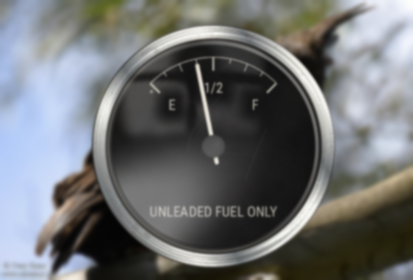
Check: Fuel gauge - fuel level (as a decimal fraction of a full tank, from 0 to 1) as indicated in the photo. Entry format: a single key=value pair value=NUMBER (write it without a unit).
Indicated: value=0.375
